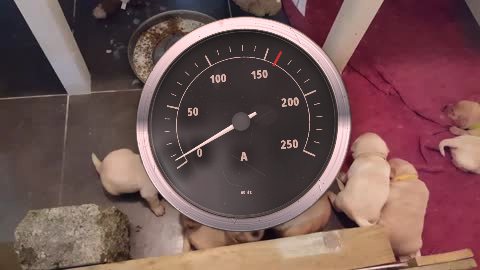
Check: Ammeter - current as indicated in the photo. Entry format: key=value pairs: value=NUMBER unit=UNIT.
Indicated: value=5 unit=A
